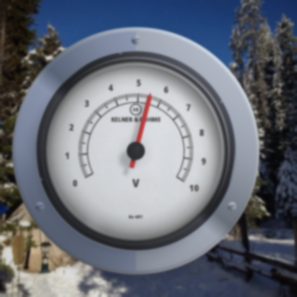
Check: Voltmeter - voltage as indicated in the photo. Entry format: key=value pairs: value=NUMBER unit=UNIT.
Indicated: value=5.5 unit=V
